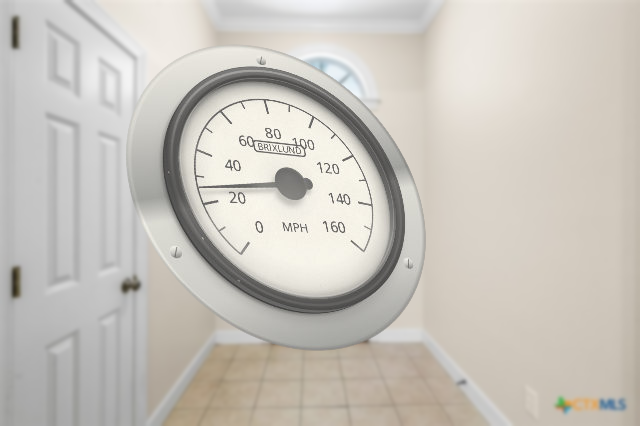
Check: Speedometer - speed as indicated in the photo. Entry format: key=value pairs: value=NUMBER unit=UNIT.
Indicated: value=25 unit=mph
